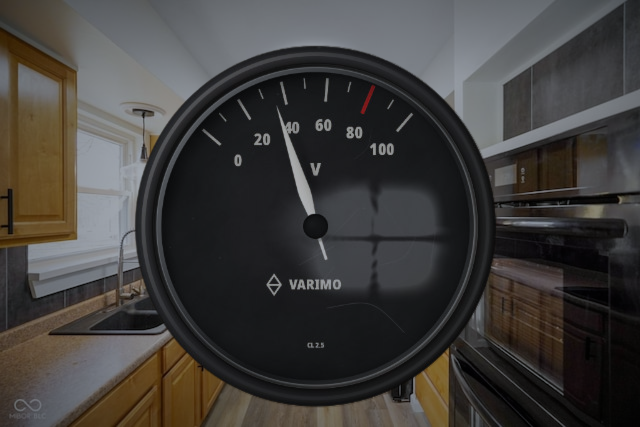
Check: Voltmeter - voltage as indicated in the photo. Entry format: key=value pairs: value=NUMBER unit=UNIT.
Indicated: value=35 unit=V
